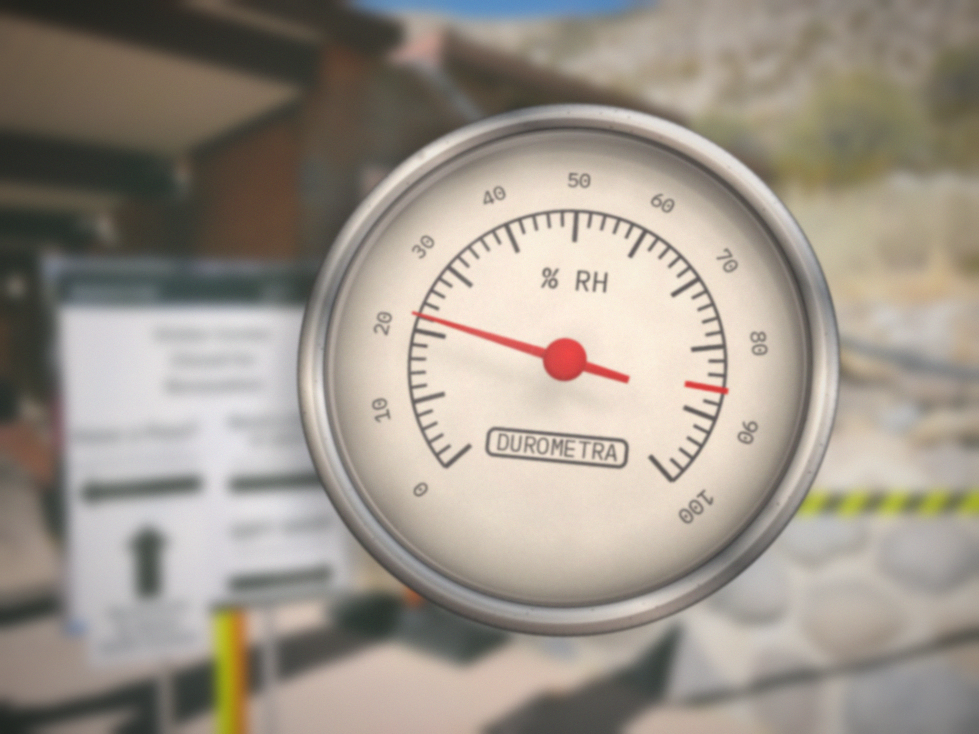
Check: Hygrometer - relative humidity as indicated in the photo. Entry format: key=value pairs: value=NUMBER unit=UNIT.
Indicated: value=22 unit=%
